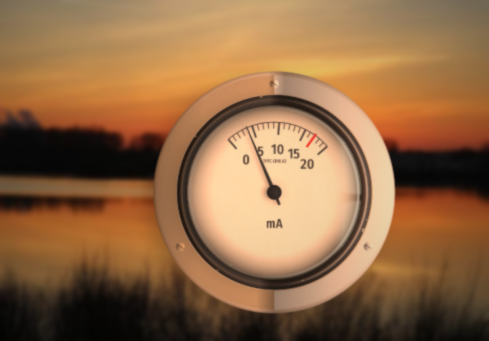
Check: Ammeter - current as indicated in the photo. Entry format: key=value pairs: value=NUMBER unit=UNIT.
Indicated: value=4 unit=mA
